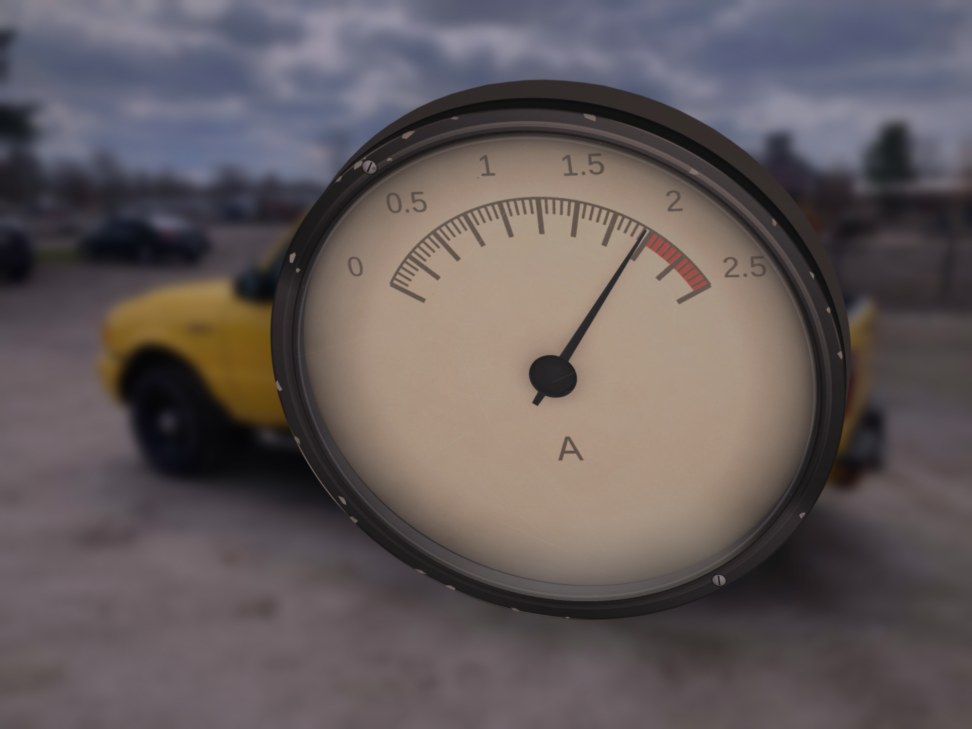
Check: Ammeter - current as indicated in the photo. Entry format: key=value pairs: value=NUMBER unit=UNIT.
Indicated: value=1.95 unit=A
